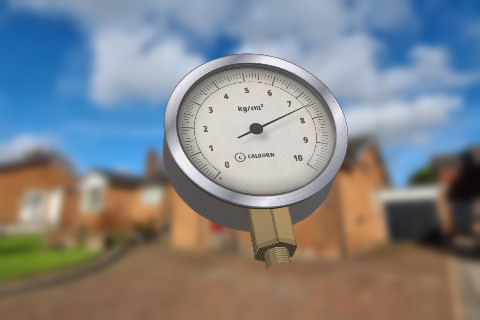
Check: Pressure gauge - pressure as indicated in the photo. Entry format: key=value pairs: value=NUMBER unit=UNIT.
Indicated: value=7.5 unit=kg/cm²
